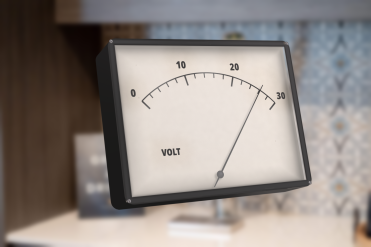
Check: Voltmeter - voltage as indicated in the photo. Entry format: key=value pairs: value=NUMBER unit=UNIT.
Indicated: value=26 unit=V
